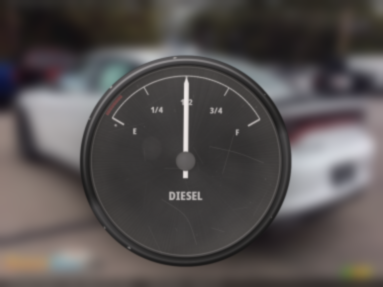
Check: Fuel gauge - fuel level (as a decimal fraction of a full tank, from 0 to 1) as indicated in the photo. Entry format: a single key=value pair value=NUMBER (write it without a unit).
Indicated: value=0.5
